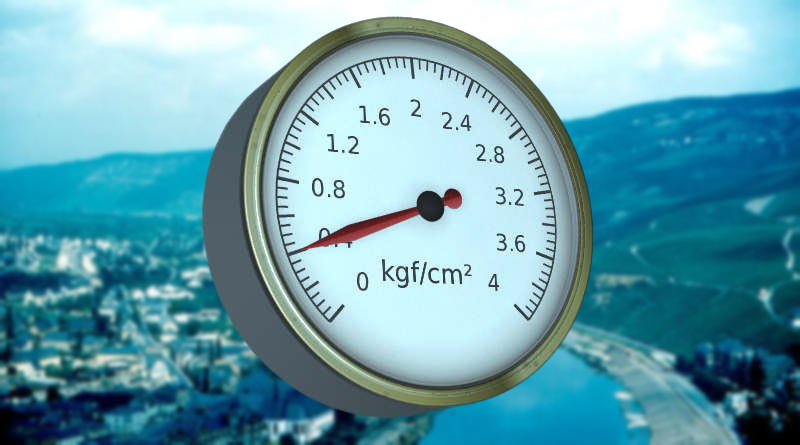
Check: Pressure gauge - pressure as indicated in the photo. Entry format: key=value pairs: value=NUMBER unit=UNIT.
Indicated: value=0.4 unit=kg/cm²
